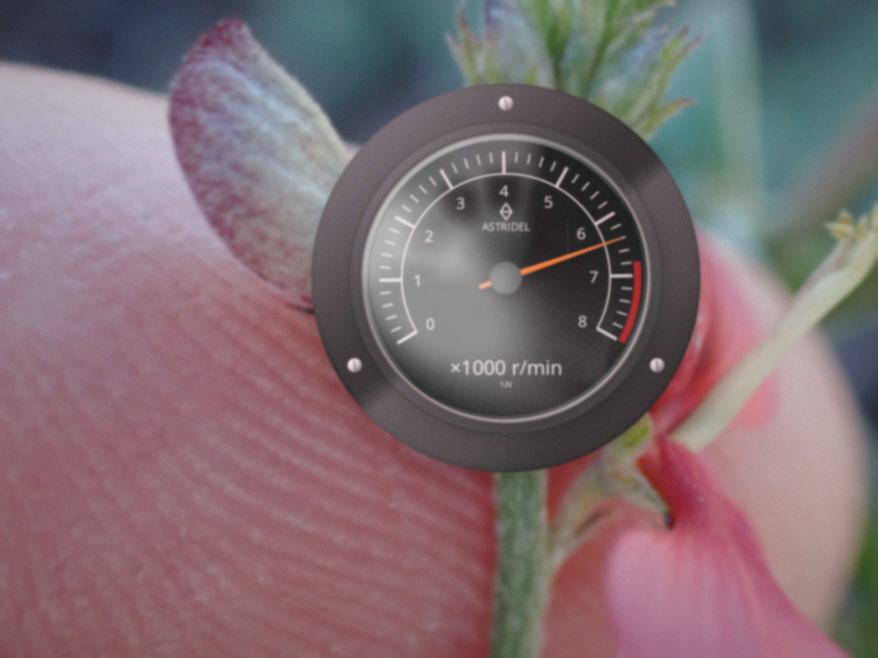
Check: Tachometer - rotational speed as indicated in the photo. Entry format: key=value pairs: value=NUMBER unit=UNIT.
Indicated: value=6400 unit=rpm
